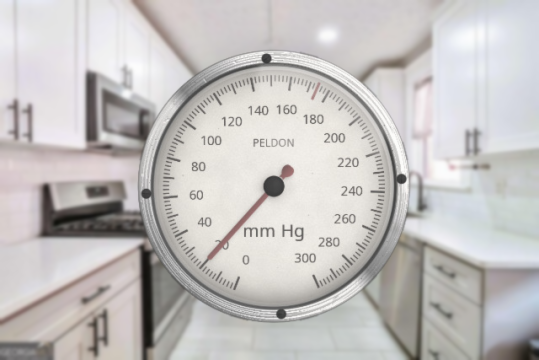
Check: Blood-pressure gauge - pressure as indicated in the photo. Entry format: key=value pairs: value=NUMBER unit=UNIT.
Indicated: value=20 unit=mmHg
